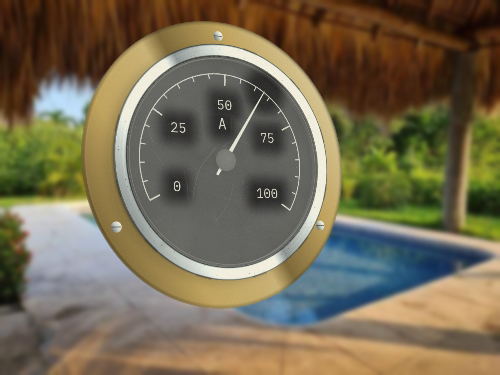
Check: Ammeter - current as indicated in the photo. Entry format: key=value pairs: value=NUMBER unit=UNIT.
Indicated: value=62.5 unit=A
